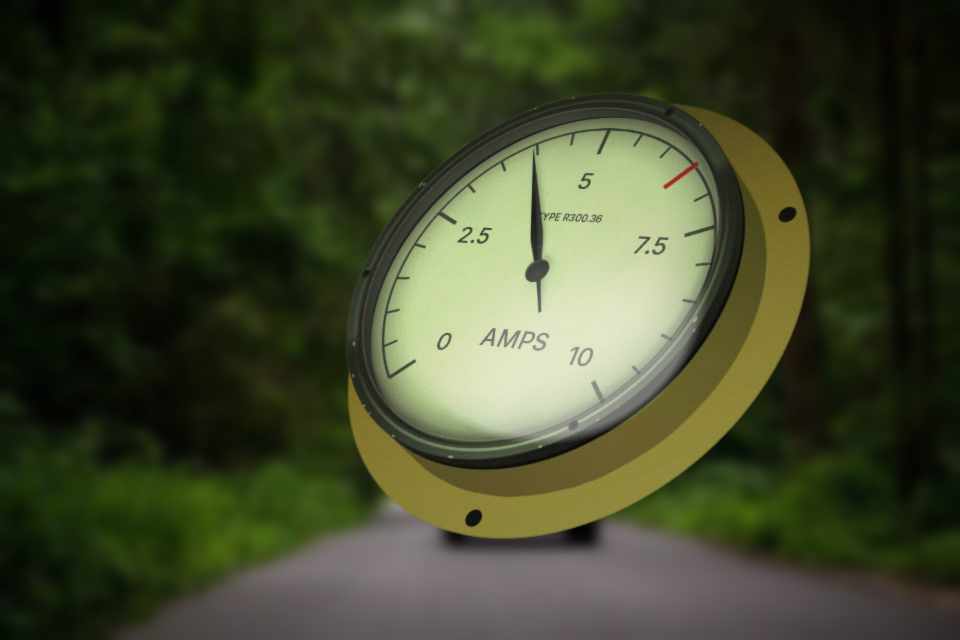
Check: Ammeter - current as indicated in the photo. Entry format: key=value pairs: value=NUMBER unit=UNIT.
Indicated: value=4 unit=A
